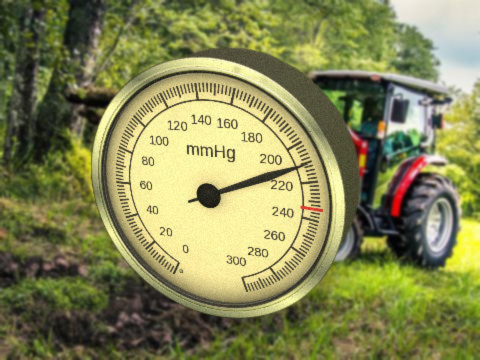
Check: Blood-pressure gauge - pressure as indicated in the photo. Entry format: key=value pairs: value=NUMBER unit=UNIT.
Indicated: value=210 unit=mmHg
